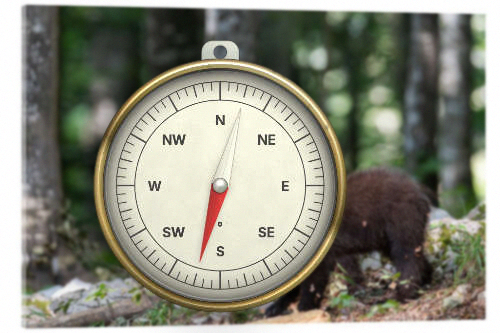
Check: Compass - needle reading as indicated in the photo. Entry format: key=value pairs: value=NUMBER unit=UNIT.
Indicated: value=195 unit=°
